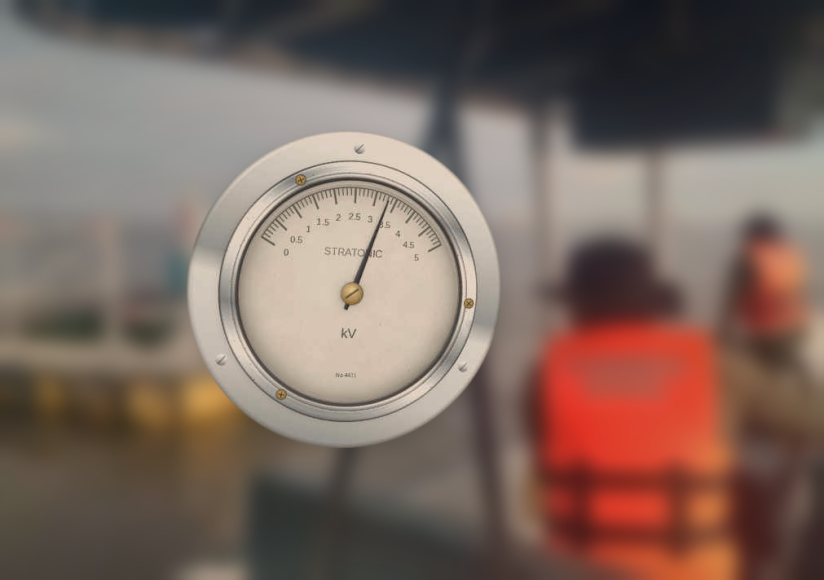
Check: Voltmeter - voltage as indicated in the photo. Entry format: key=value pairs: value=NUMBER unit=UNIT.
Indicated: value=3.3 unit=kV
